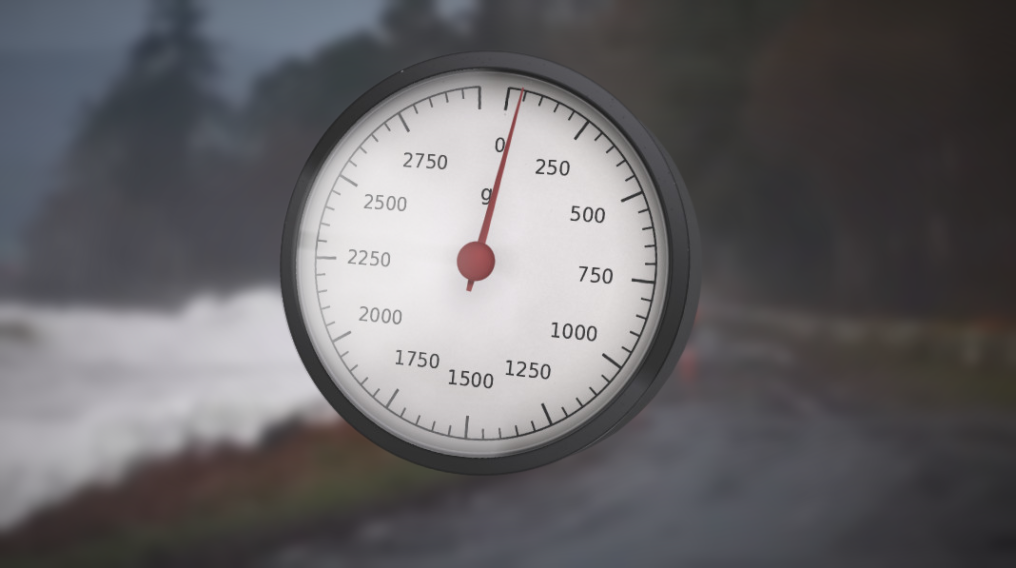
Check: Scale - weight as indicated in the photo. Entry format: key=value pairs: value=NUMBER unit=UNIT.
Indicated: value=50 unit=g
